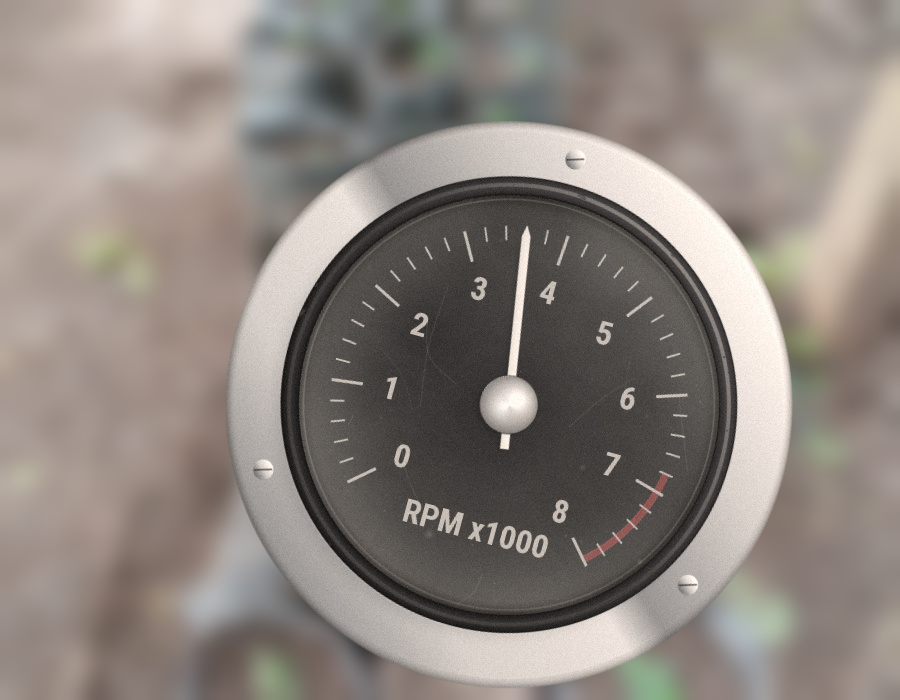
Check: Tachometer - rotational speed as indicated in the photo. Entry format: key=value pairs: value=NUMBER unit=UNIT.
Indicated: value=3600 unit=rpm
